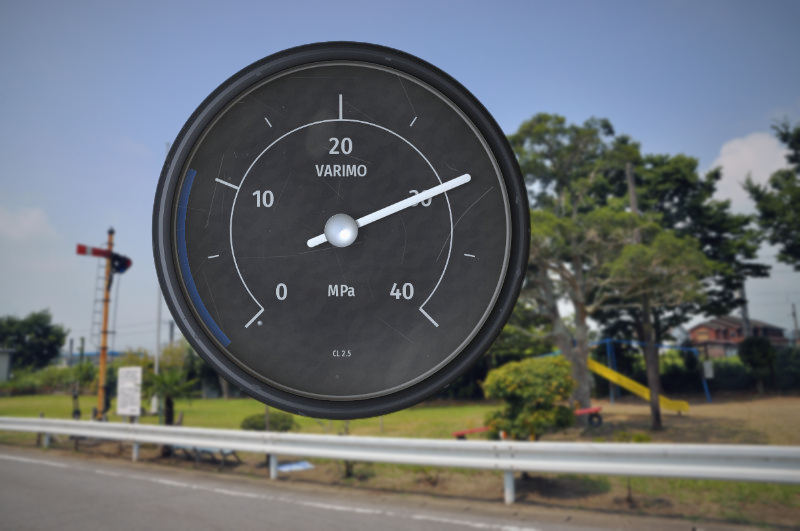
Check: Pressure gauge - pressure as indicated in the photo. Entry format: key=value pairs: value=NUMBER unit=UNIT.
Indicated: value=30 unit=MPa
